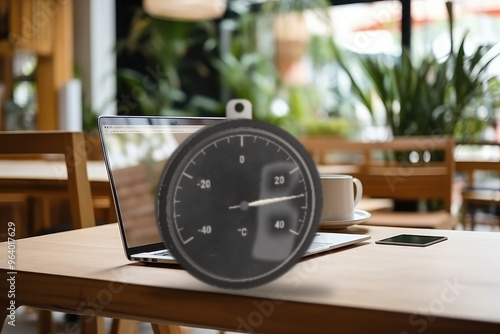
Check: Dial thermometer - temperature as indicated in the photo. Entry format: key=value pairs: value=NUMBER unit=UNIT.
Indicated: value=28 unit=°C
